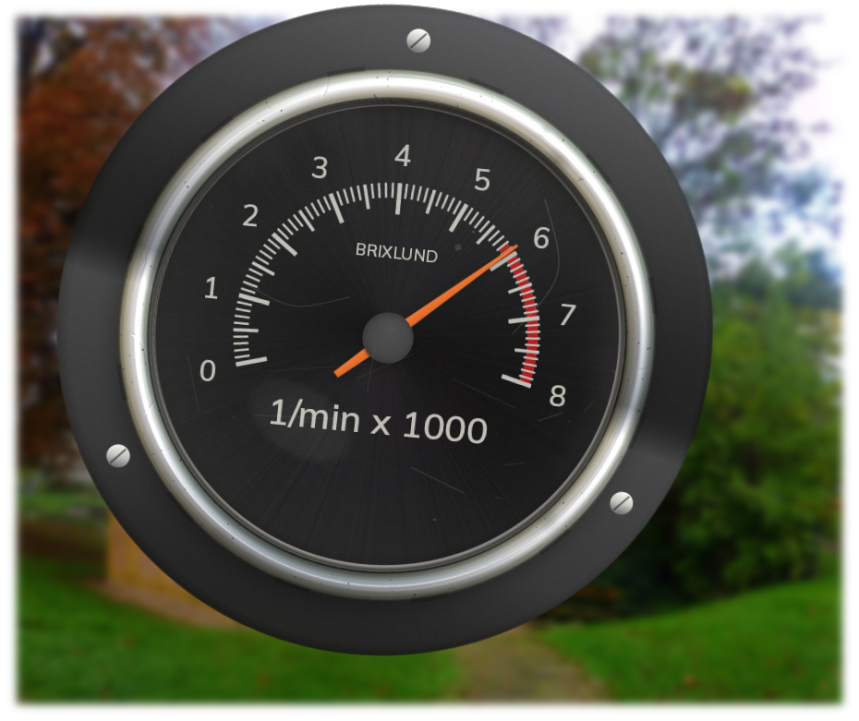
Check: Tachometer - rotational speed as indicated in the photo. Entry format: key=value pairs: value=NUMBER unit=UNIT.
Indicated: value=5900 unit=rpm
